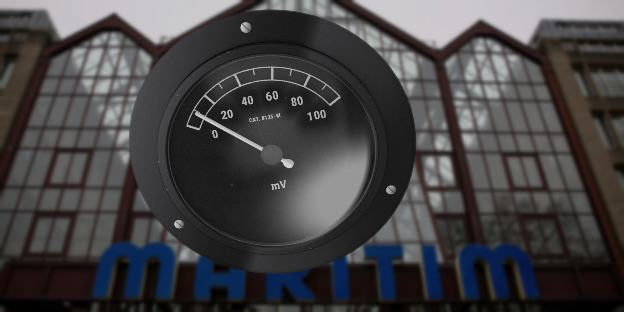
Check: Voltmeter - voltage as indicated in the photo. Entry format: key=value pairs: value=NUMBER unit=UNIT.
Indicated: value=10 unit=mV
